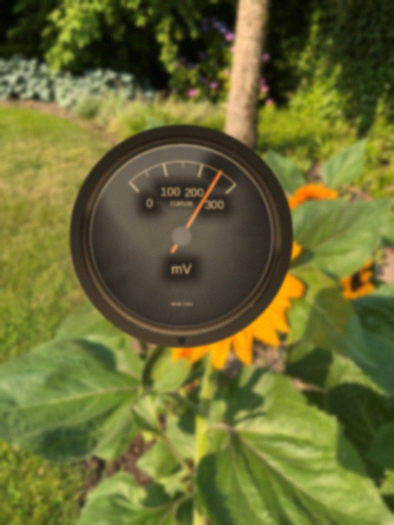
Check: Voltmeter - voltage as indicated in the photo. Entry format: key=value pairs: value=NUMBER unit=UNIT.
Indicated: value=250 unit=mV
